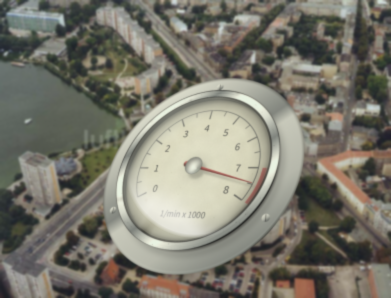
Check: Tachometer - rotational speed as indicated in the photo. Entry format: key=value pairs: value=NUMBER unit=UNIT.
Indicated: value=7500 unit=rpm
